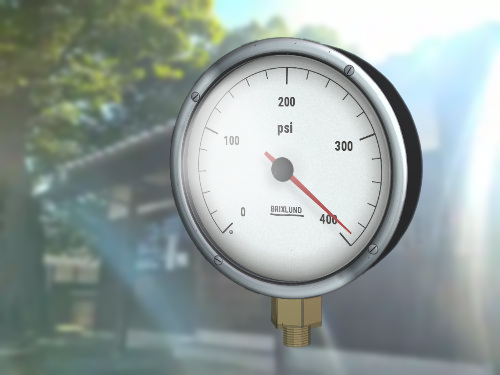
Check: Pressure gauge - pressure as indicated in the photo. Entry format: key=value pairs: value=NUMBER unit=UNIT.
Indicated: value=390 unit=psi
